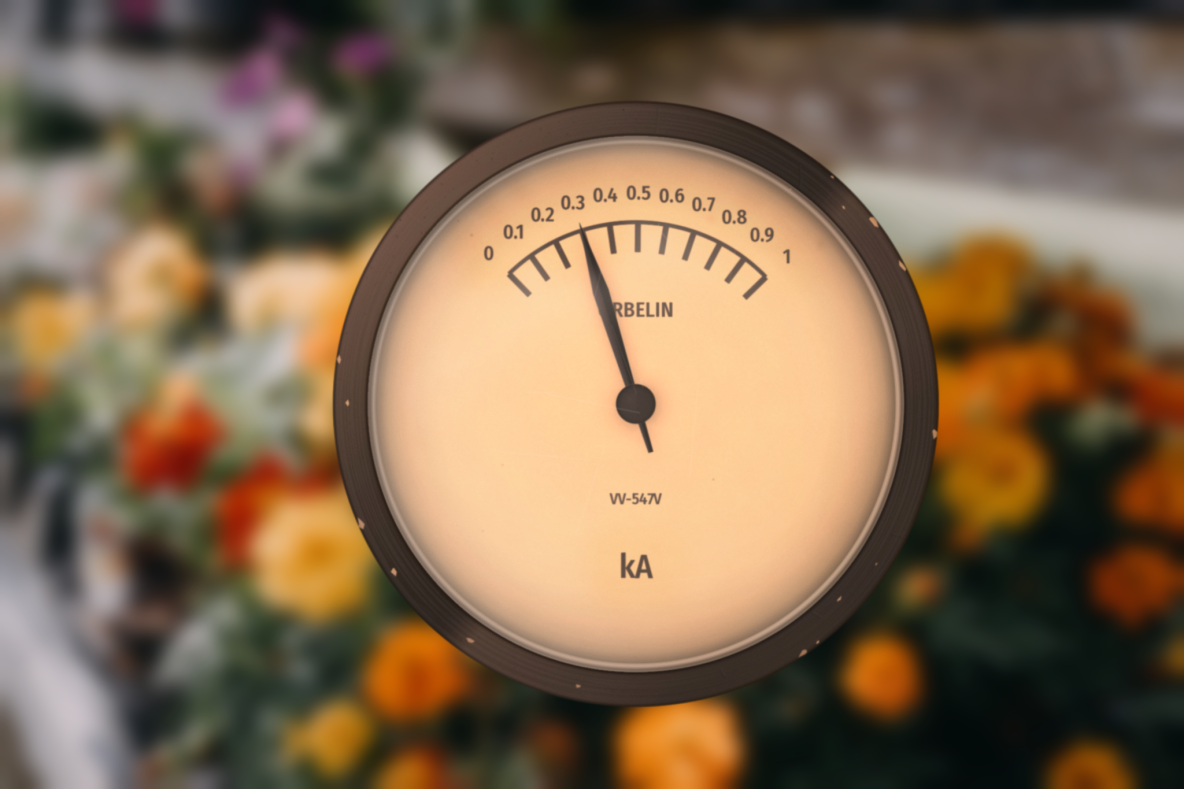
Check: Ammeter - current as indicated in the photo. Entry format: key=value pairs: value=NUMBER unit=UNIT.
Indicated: value=0.3 unit=kA
